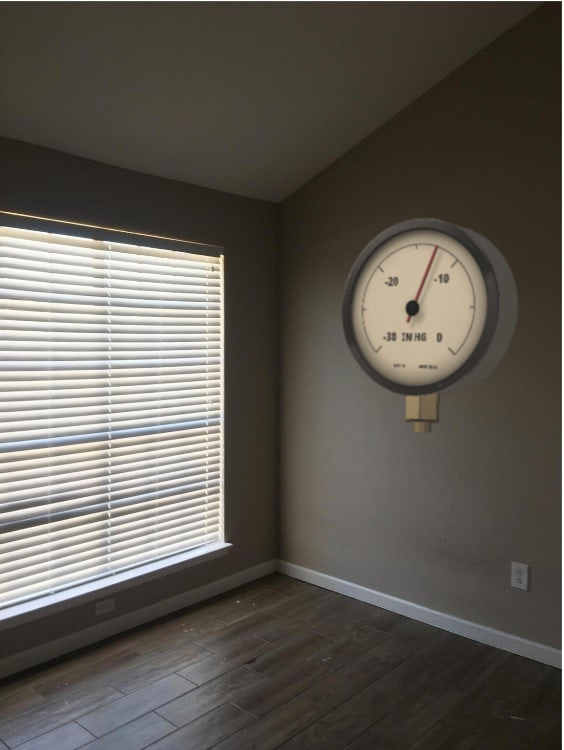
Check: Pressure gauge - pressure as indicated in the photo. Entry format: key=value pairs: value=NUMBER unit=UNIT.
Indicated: value=-12.5 unit=inHg
